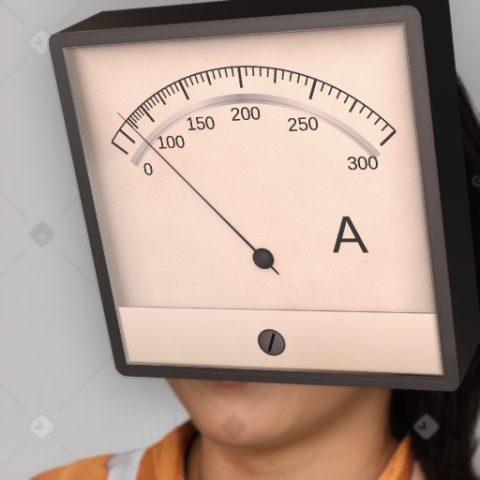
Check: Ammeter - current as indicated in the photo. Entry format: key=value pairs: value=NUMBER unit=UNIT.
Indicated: value=75 unit=A
